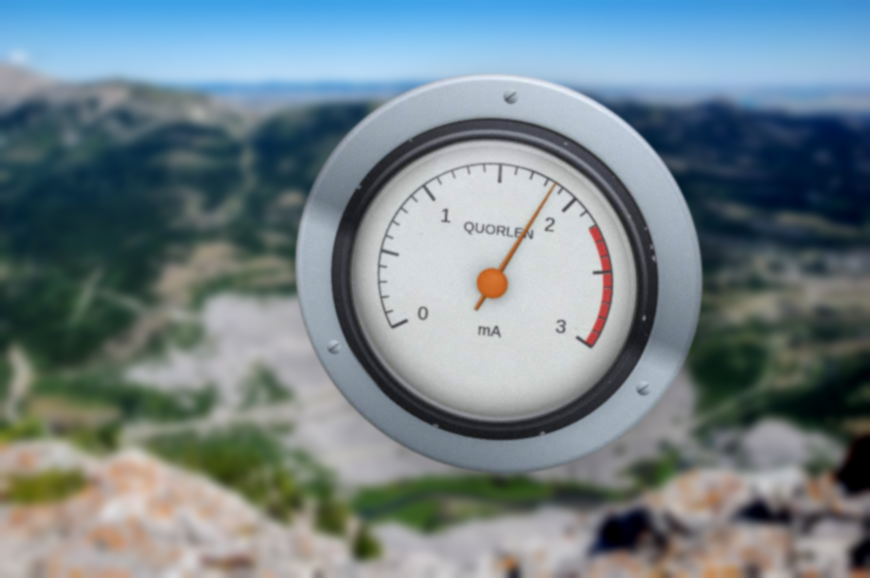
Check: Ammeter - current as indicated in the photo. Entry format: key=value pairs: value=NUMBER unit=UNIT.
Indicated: value=1.85 unit=mA
